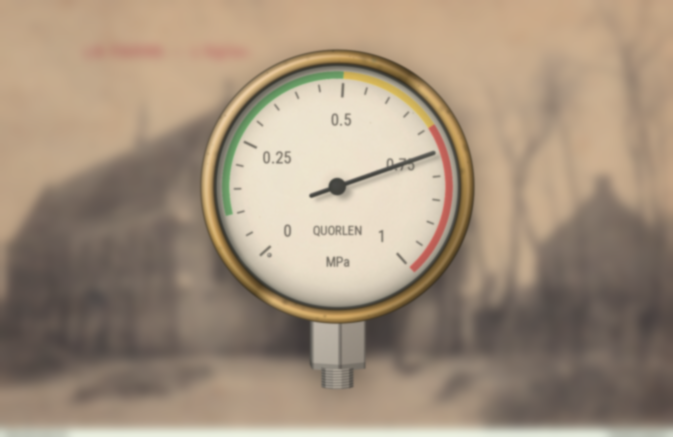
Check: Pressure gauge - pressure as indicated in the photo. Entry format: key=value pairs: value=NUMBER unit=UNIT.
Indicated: value=0.75 unit=MPa
